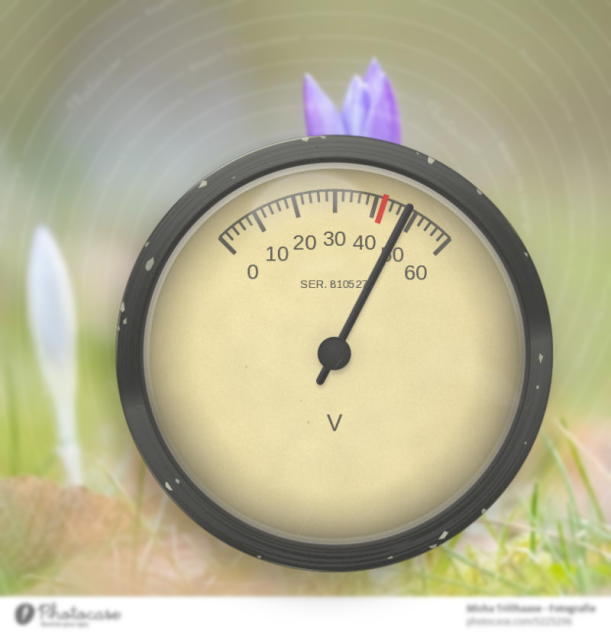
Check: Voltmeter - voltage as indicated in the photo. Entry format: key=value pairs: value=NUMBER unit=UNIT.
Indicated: value=48 unit=V
